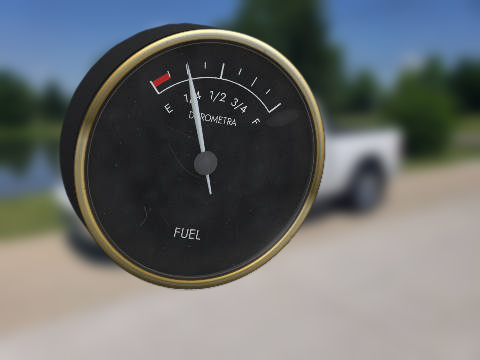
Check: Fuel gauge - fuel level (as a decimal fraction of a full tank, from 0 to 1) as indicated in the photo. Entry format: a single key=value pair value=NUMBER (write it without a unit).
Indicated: value=0.25
